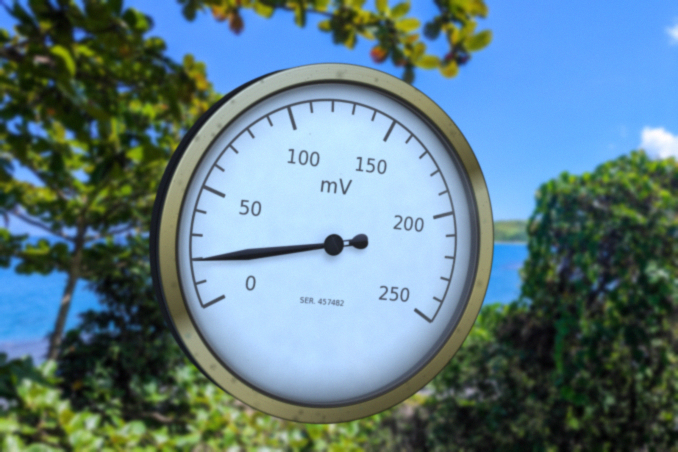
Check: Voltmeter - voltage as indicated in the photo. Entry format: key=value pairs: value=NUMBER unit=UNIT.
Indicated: value=20 unit=mV
